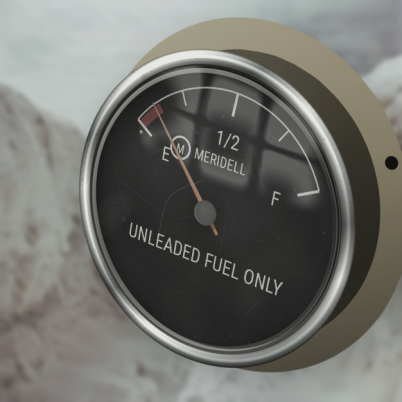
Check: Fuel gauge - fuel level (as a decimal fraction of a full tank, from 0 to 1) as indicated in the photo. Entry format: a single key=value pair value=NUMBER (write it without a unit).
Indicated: value=0.125
